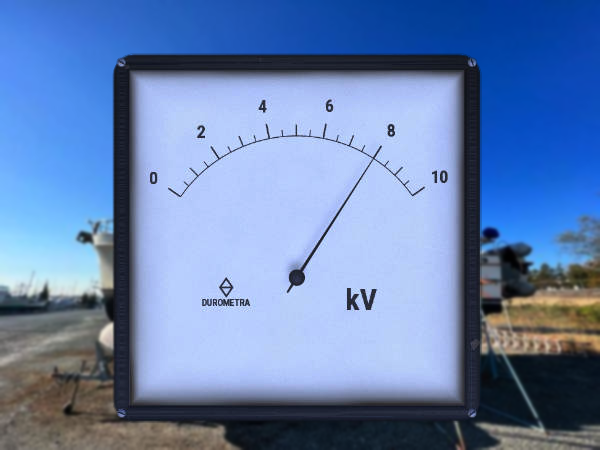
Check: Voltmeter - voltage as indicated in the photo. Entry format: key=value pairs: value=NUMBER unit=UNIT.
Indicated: value=8 unit=kV
